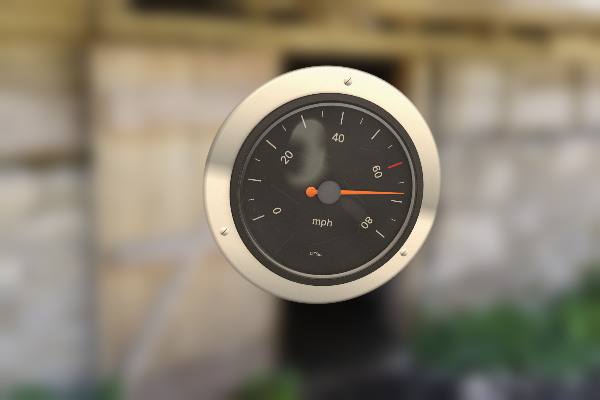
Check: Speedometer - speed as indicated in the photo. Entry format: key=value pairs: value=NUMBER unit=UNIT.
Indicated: value=67.5 unit=mph
